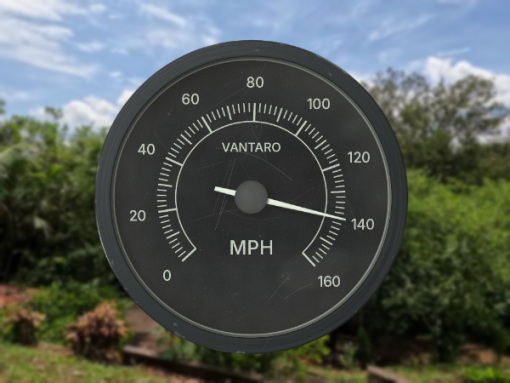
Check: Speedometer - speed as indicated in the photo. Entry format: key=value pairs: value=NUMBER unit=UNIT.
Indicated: value=140 unit=mph
